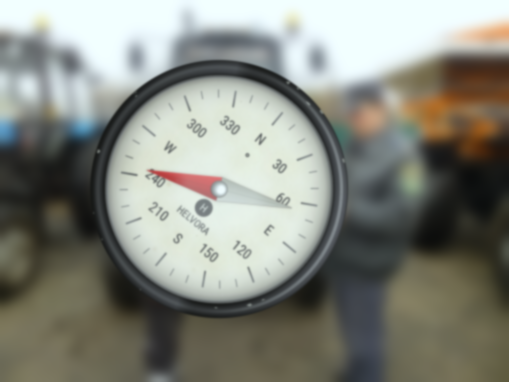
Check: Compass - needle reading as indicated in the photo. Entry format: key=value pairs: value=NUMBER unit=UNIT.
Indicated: value=245 unit=°
